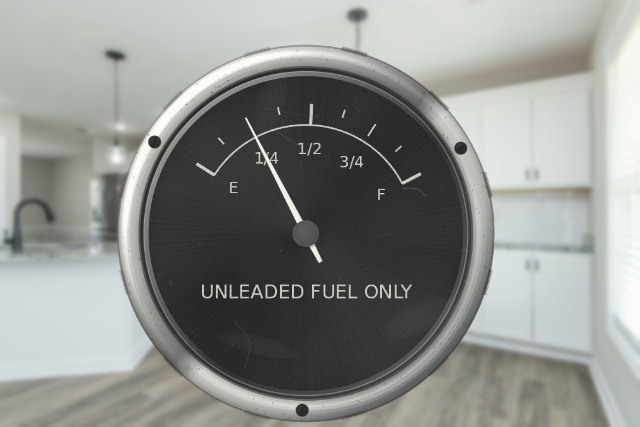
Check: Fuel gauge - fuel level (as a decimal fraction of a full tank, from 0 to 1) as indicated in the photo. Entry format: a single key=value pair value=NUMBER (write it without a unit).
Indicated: value=0.25
